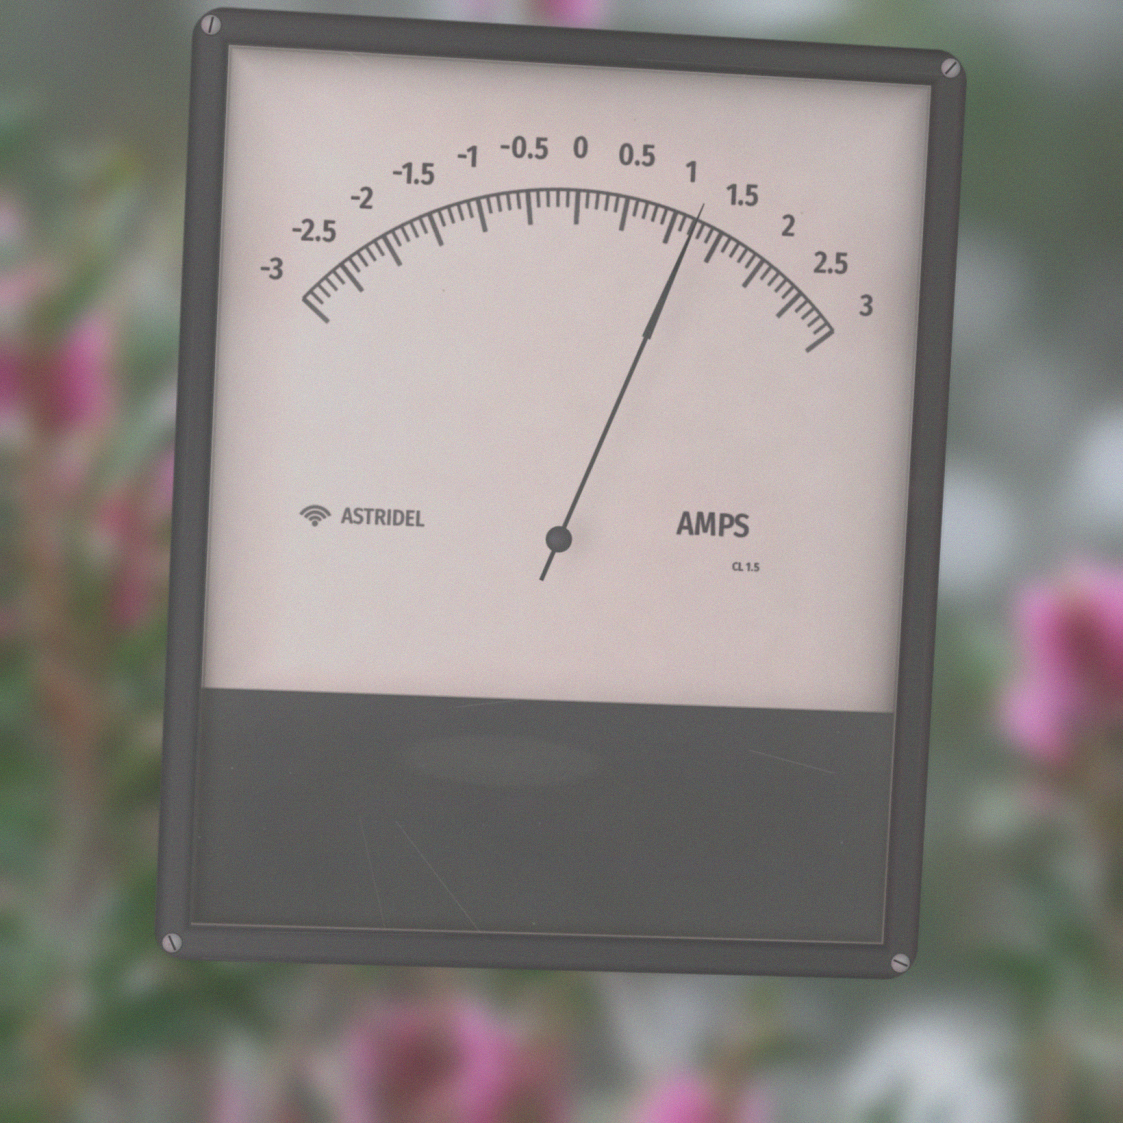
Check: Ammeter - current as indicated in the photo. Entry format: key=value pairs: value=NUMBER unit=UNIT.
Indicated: value=1.2 unit=A
